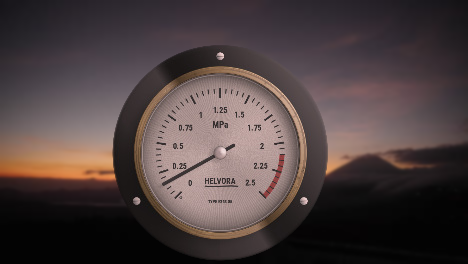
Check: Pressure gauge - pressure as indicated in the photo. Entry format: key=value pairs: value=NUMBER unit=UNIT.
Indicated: value=0.15 unit=MPa
